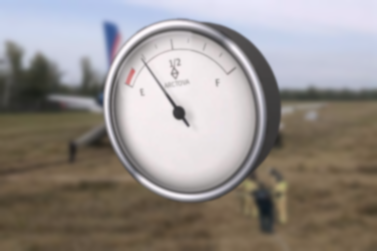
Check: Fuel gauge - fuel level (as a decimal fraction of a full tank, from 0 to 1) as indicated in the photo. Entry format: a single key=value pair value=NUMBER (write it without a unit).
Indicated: value=0.25
